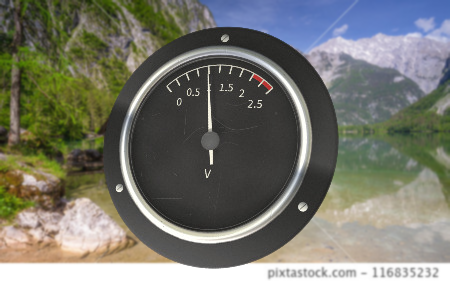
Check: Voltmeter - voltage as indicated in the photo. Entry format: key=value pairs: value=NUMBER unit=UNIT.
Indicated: value=1 unit=V
